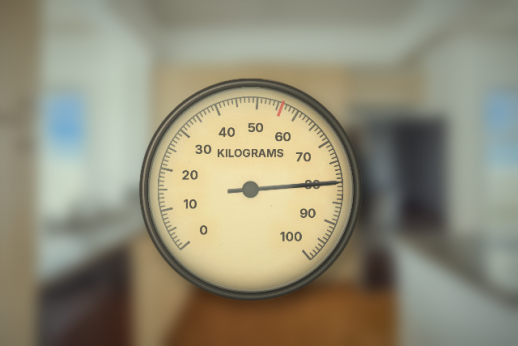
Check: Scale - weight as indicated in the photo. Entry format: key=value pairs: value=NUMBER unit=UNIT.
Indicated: value=80 unit=kg
